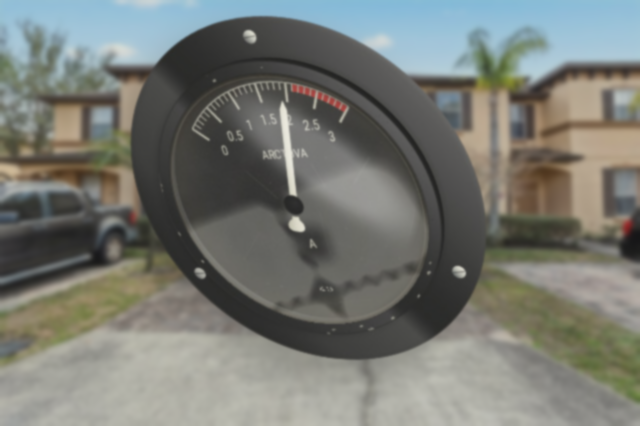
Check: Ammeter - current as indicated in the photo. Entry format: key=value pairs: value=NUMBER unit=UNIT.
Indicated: value=2 unit=A
